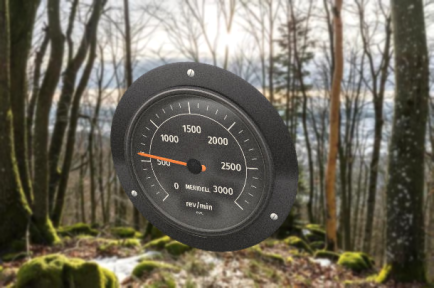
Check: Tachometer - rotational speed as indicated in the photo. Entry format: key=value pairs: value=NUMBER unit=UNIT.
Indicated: value=600 unit=rpm
